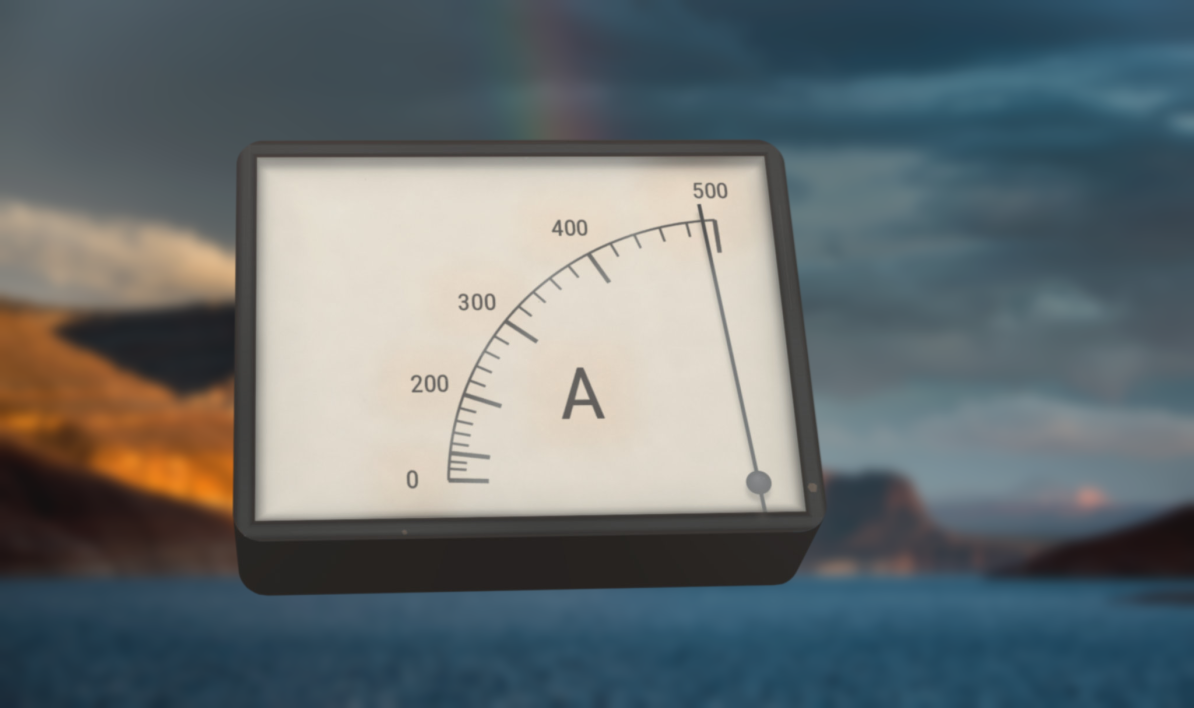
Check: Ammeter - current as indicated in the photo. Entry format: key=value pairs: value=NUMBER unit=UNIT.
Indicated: value=490 unit=A
